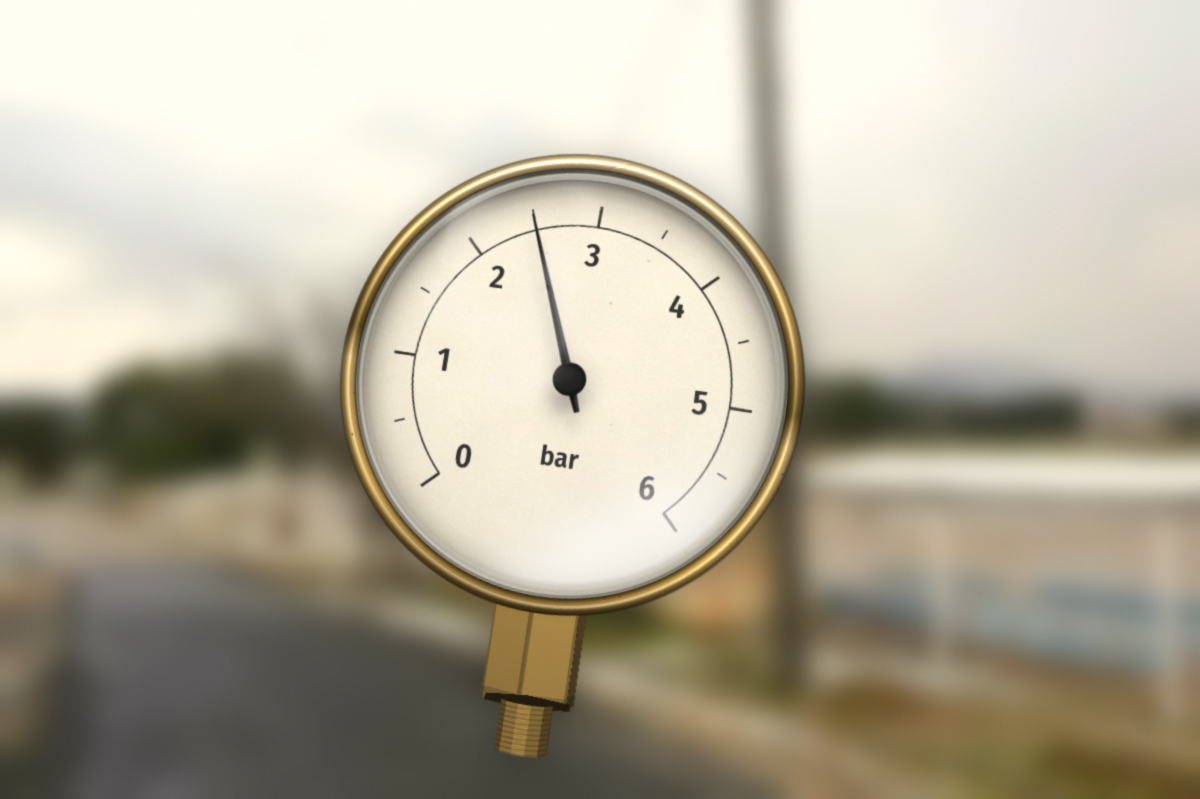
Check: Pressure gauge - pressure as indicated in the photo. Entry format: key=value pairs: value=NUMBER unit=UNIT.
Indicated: value=2.5 unit=bar
